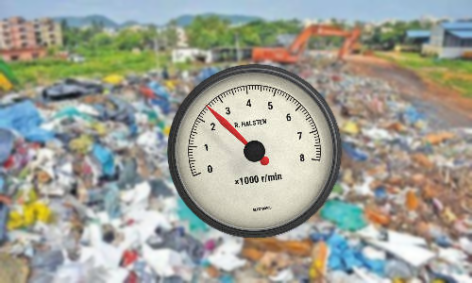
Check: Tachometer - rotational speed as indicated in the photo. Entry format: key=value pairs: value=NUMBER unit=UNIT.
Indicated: value=2500 unit=rpm
